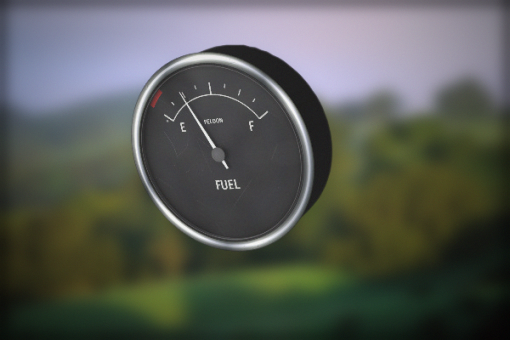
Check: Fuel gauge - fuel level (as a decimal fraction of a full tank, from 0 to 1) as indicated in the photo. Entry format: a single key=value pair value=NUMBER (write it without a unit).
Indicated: value=0.25
